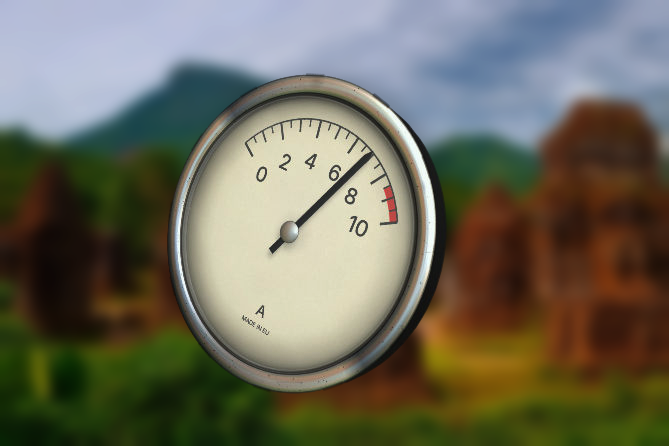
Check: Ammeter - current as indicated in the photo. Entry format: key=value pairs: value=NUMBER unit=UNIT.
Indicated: value=7 unit=A
